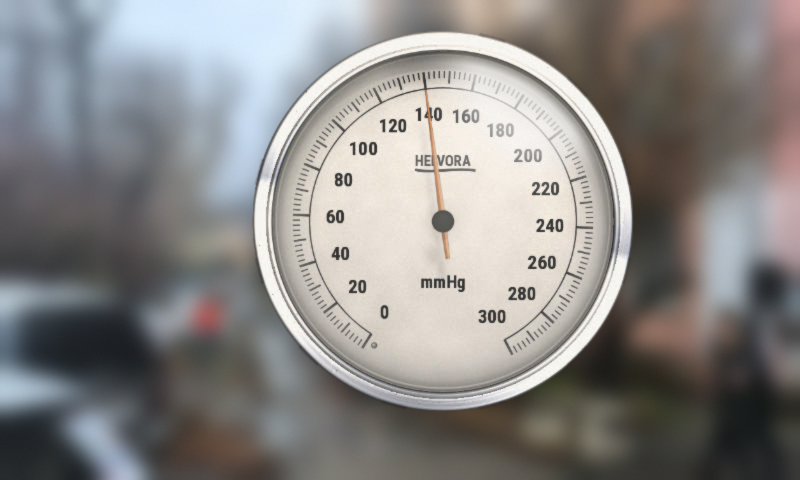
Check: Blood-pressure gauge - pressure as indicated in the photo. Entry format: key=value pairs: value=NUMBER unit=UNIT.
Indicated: value=140 unit=mmHg
